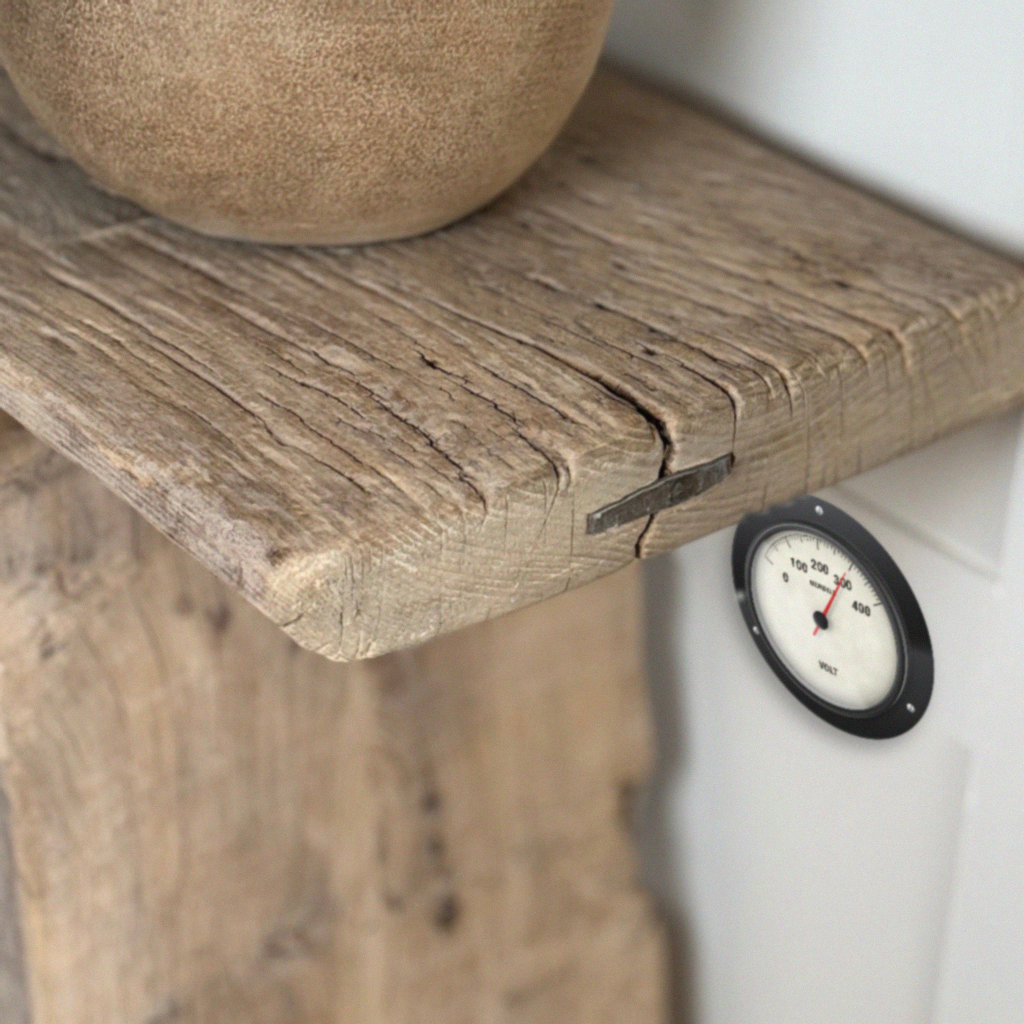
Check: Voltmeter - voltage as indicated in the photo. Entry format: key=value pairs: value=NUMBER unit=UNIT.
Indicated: value=300 unit=V
